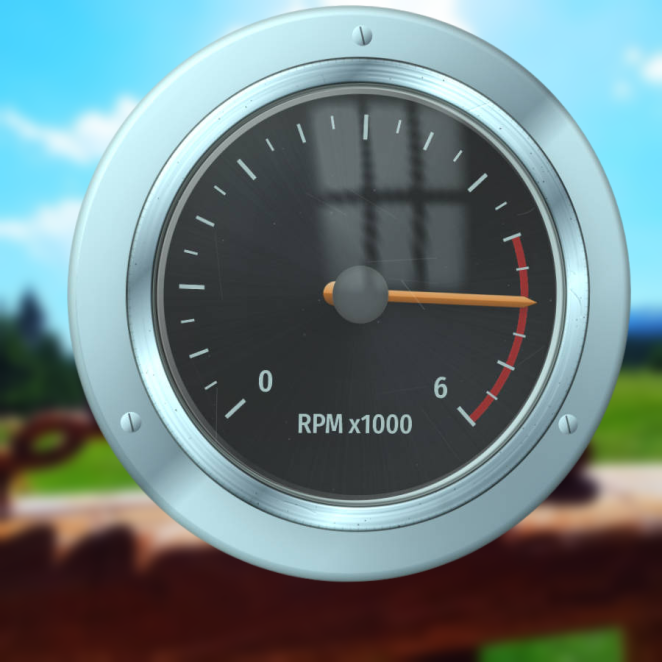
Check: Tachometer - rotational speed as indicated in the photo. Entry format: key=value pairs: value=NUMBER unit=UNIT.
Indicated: value=5000 unit=rpm
